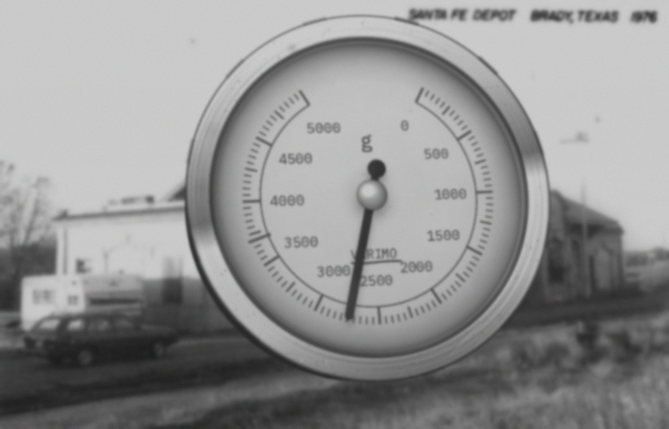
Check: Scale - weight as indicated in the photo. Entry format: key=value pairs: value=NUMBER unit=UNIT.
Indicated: value=2750 unit=g
